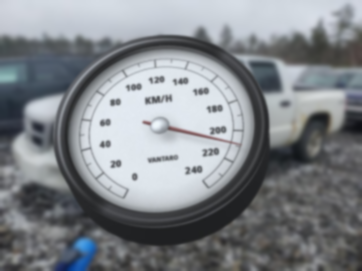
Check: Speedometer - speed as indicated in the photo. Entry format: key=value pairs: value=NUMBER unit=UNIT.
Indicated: value=210 unit=km/h
